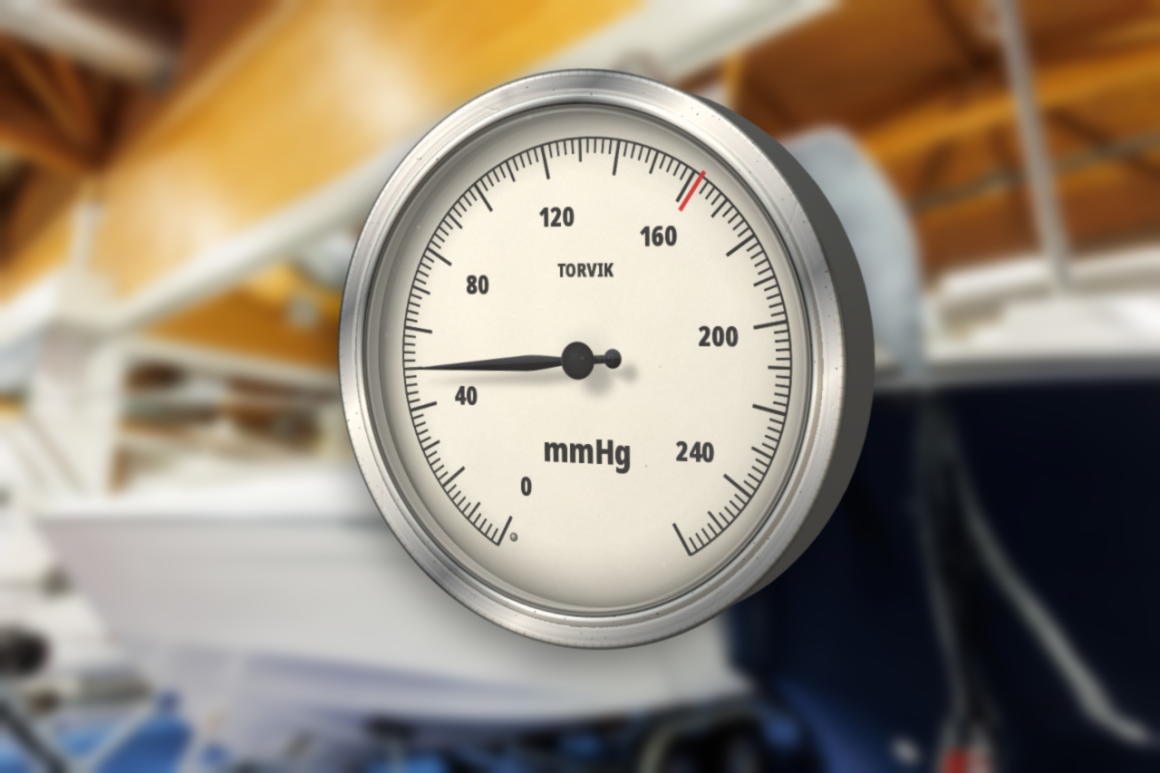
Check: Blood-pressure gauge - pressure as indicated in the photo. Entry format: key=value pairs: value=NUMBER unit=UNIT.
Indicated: value=50 unit=mmHg
